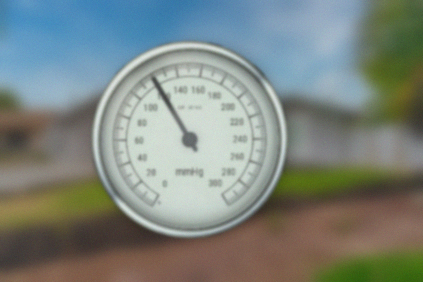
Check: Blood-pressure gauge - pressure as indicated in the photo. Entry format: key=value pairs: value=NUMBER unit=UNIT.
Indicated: value=120 unit=mmHg
